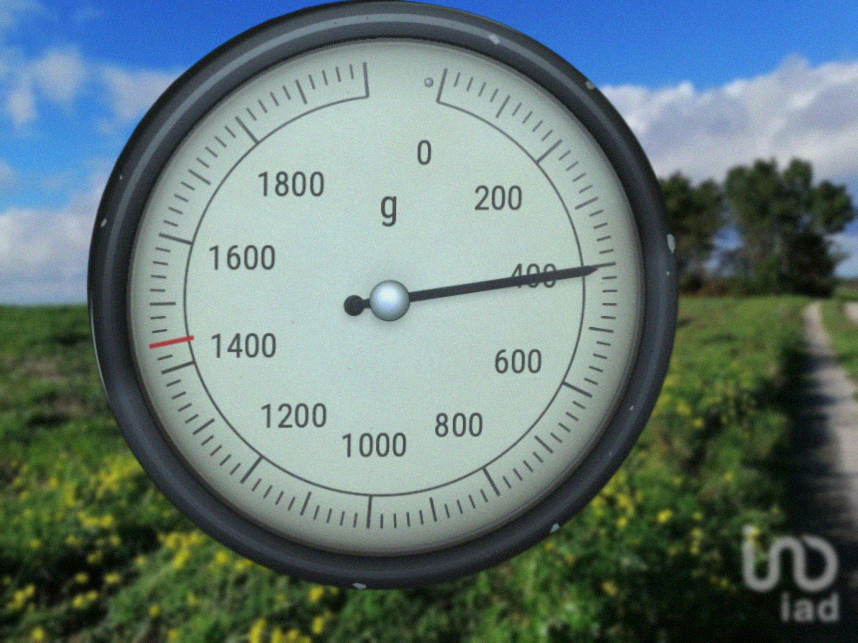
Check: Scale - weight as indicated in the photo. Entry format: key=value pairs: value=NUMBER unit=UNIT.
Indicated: value=400 unit=g
